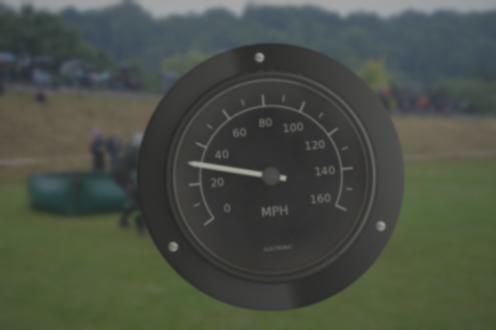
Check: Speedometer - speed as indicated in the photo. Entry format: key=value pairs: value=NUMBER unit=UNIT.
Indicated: value=30 unit=mph
